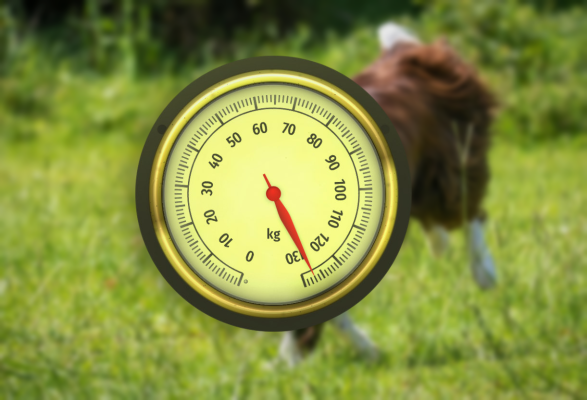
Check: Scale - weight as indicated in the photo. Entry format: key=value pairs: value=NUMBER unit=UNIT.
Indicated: value=127 unit=kg
